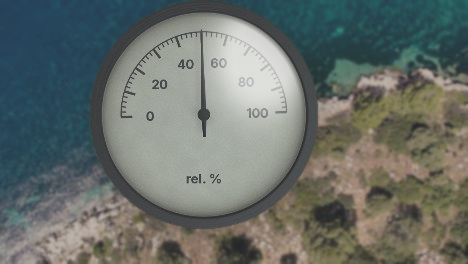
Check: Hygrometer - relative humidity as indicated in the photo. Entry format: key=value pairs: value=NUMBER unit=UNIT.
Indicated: value=50 unit=%
